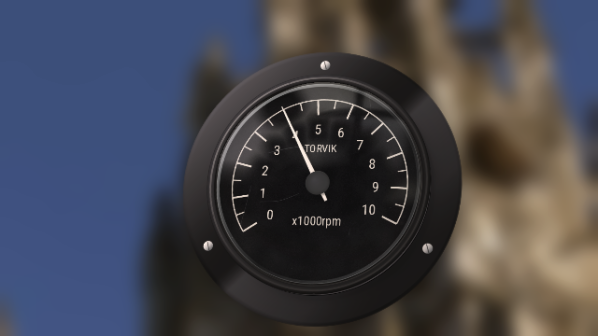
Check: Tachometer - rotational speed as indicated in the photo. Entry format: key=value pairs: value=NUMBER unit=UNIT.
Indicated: value=4000 unit=rpm
